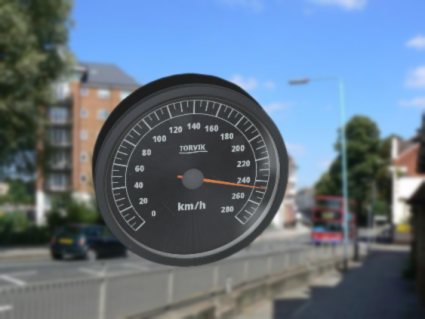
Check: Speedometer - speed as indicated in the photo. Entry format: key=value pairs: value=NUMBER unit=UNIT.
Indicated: value=245 unit=km/h
